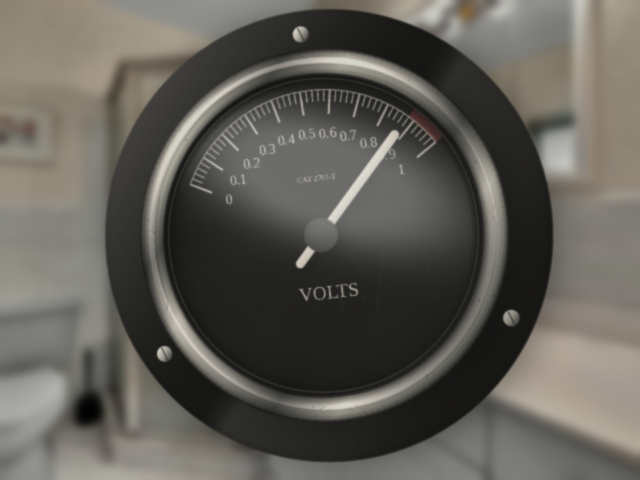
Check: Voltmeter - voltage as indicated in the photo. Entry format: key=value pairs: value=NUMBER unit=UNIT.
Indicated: value=0.88 unit=V
